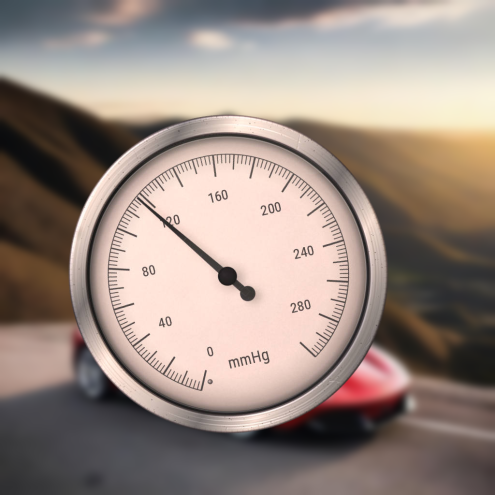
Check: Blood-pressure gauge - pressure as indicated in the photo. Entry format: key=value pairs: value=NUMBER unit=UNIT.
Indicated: value=118 unit=mmHg
